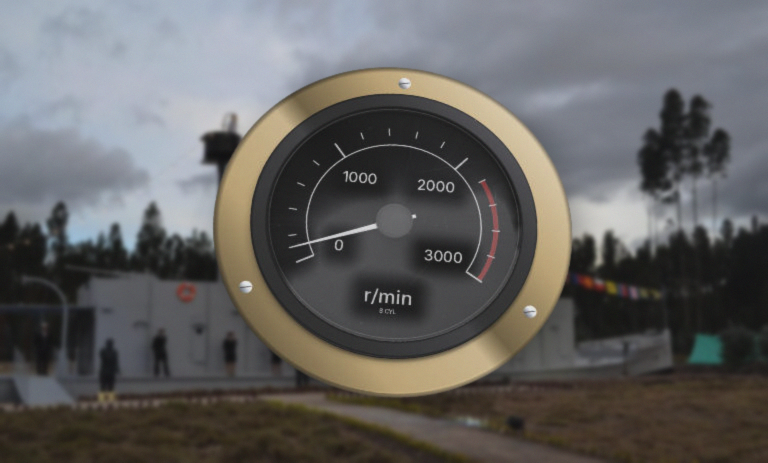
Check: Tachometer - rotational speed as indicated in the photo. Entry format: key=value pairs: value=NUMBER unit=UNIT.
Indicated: value=100 unit=rpm
